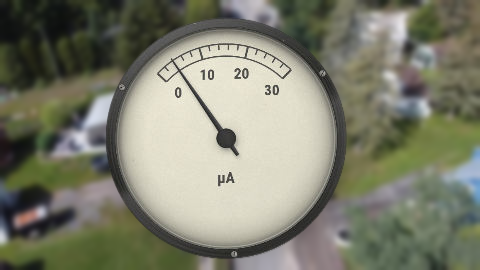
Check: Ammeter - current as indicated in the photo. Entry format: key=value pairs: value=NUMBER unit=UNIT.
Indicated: value=4 unit=µA
